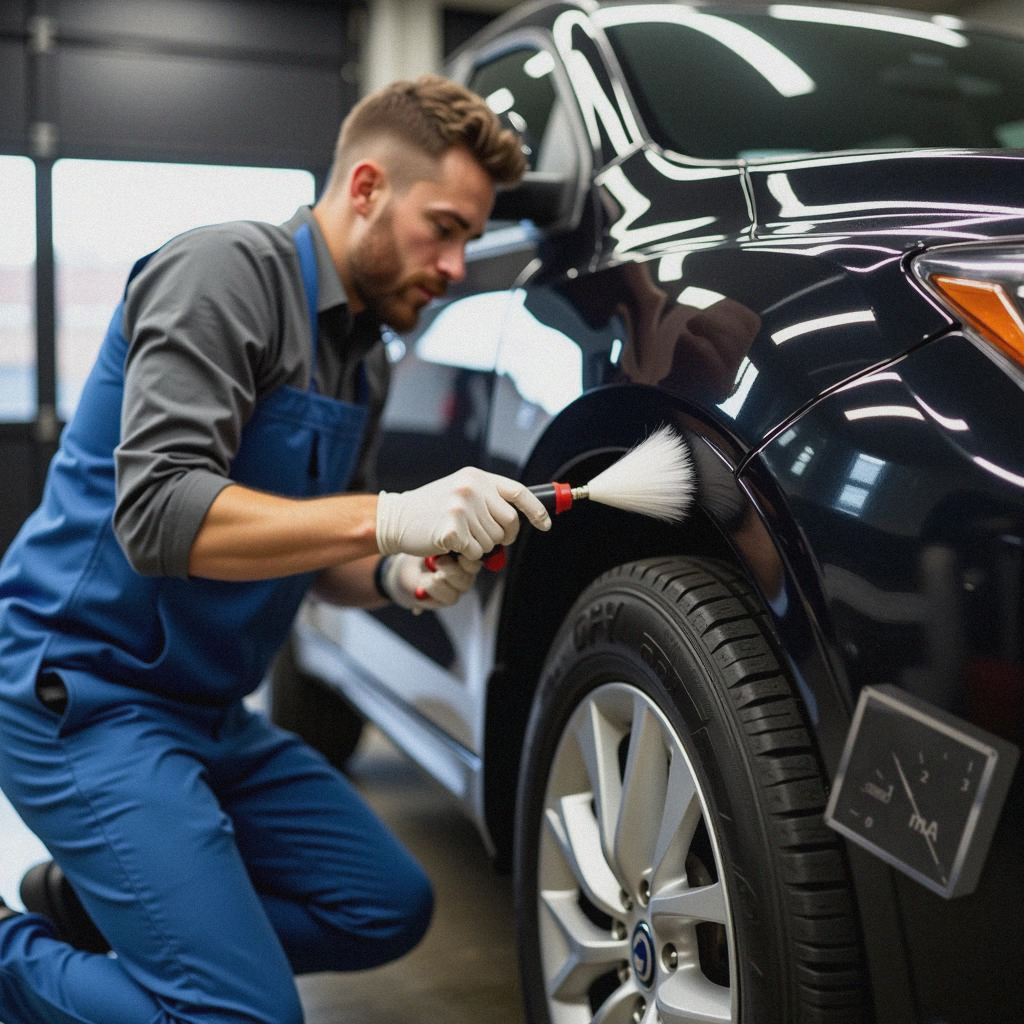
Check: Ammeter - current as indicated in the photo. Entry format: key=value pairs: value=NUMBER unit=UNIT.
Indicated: value=1.5 unit=mA
